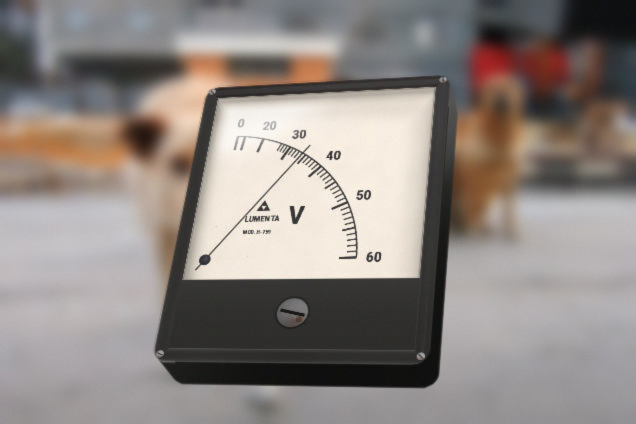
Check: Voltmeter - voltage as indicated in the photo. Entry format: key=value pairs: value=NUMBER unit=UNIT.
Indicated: value=35 unit=V
